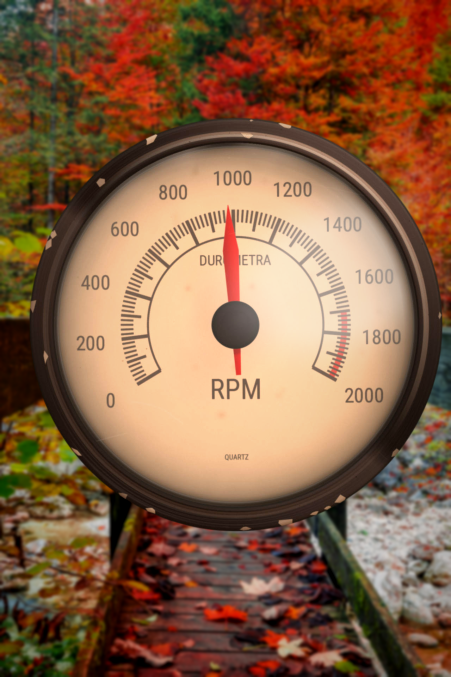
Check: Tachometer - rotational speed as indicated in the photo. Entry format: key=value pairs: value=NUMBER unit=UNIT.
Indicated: value=980 unit=rpm
